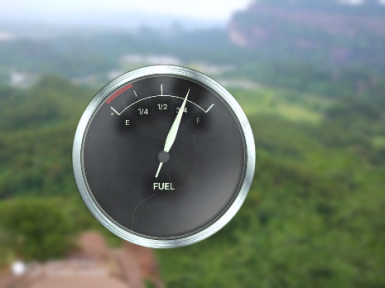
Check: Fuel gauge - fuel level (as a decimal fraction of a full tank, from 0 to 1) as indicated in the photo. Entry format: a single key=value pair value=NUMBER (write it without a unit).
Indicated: value=0.75
